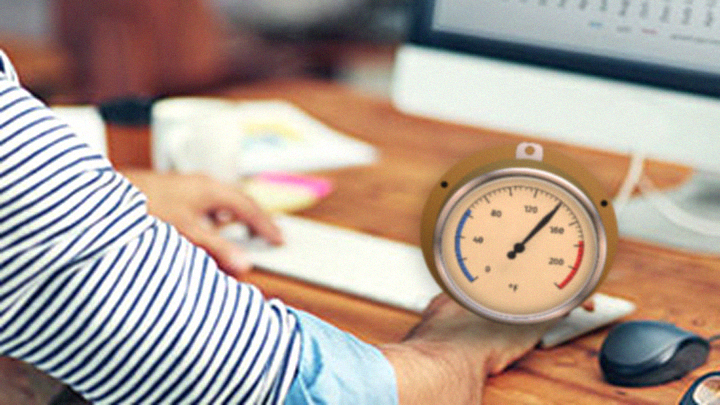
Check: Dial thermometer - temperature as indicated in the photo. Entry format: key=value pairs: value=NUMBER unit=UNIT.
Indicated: value=140 unit=°F
